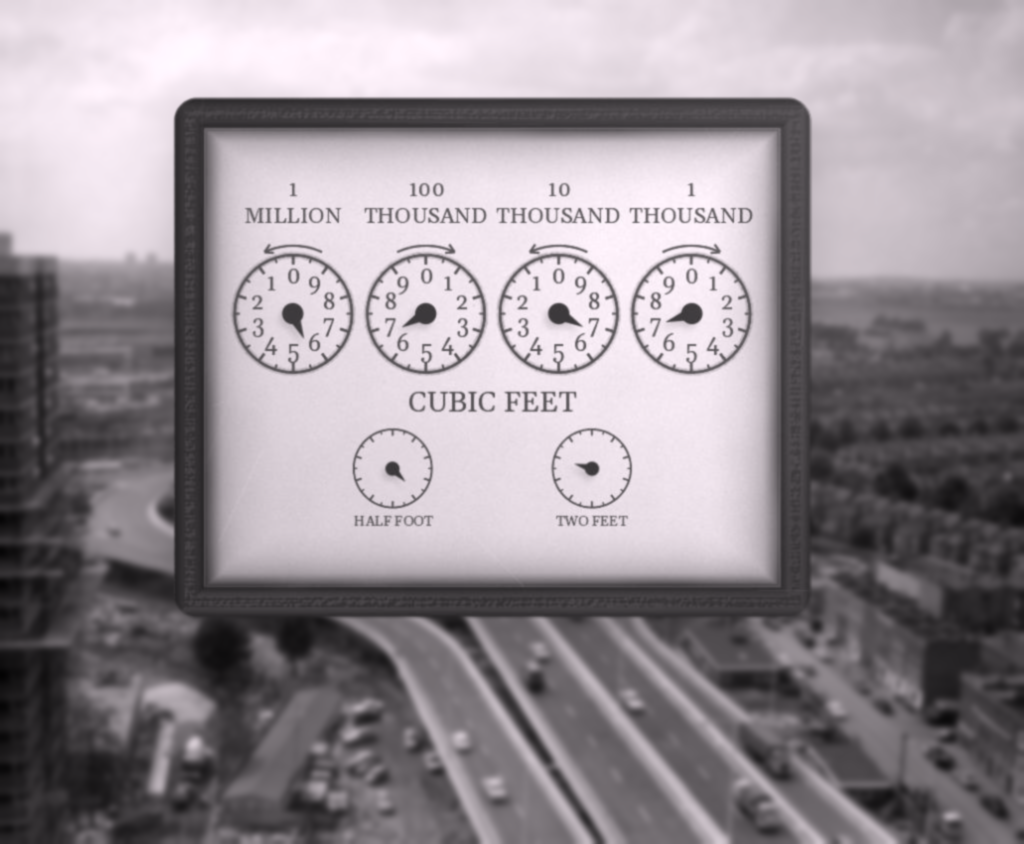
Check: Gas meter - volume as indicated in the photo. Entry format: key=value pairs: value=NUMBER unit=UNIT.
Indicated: value=566700 unit=ft³
